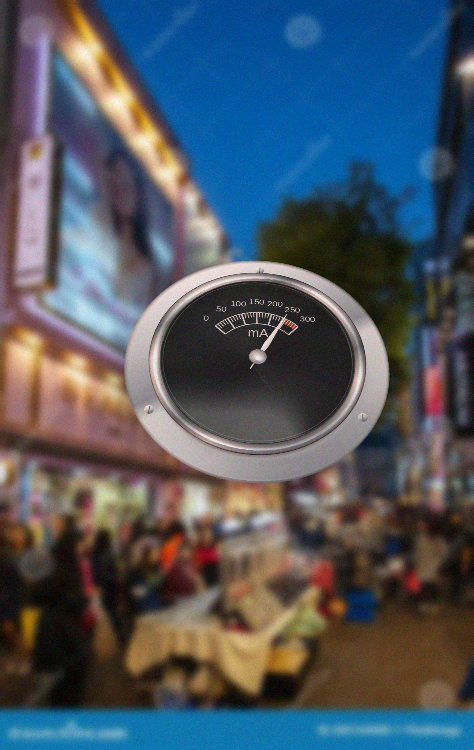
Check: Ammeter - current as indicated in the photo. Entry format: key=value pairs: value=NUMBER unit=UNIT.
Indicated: value=250 unit=mA
